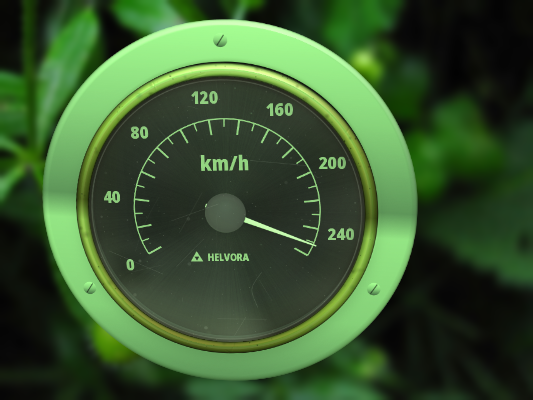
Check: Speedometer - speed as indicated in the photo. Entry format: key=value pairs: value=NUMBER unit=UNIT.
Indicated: value=250 unit=km/h
